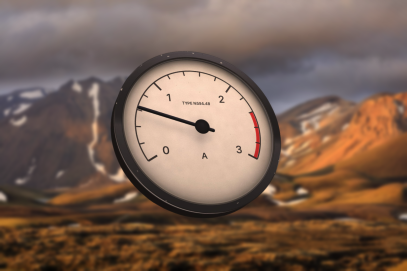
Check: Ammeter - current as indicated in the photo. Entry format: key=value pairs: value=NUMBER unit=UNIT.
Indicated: value=0.6 unit=A
